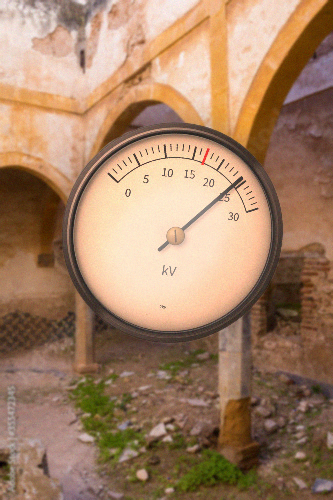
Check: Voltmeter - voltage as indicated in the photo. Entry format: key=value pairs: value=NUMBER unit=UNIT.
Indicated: value=24 unit=kV
